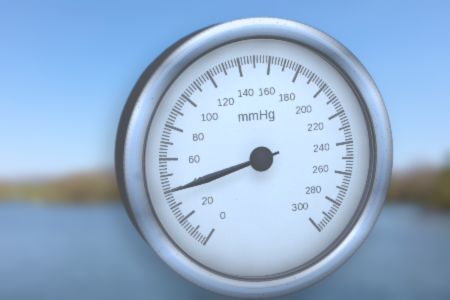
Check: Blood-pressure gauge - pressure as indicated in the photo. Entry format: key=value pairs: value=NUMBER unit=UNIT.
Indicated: value=40 unit=mmHg
